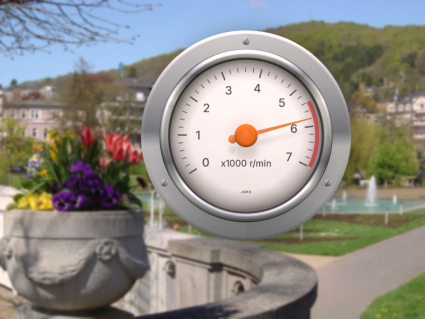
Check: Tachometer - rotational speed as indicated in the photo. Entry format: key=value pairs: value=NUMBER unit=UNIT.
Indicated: value=5800 unit=rpm
